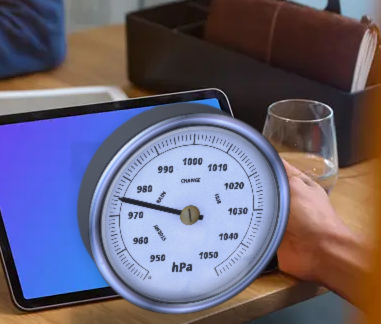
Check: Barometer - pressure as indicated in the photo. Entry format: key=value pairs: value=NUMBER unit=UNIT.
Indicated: value=975 unit=hPa
